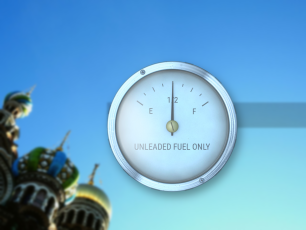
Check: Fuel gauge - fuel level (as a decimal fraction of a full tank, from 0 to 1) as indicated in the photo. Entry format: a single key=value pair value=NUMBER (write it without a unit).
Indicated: value=0.5
